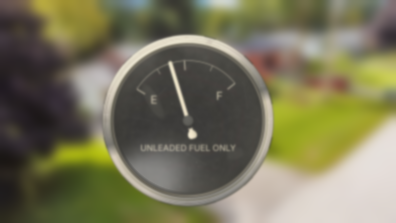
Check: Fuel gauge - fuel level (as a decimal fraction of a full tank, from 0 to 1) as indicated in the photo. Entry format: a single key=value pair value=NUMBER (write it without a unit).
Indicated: value=0.375
